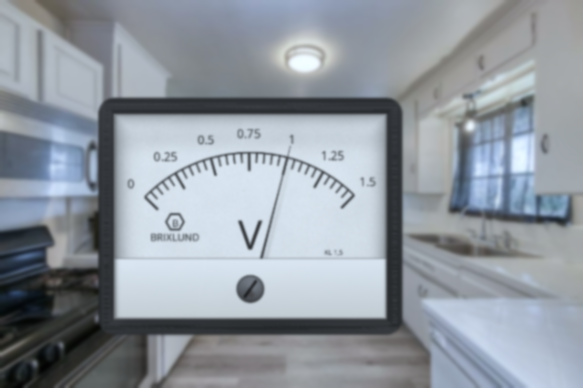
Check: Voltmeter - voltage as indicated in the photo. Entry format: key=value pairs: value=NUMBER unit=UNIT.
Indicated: value=1 unit=V
